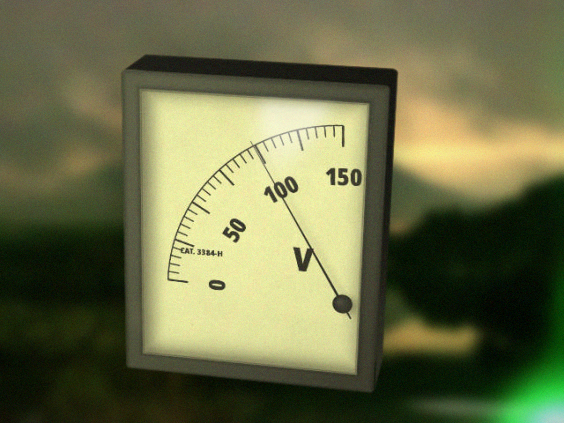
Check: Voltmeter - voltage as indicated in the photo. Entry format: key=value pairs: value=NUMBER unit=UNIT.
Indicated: value=100 unit=V
